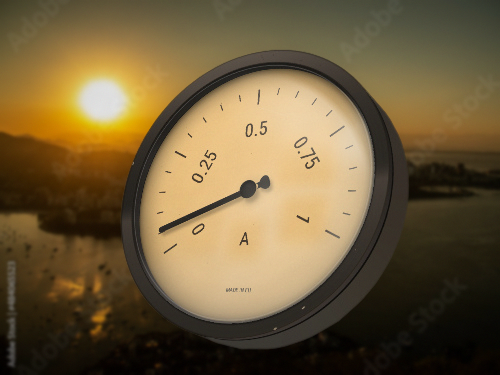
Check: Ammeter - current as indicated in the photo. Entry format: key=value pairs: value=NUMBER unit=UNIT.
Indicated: value=0.05 unit=A
